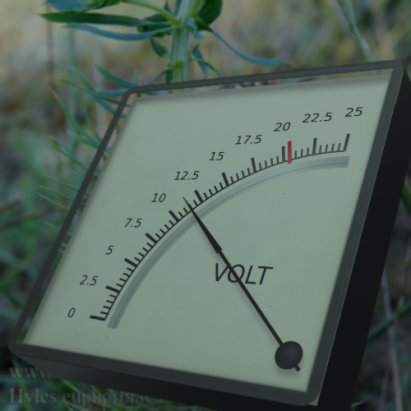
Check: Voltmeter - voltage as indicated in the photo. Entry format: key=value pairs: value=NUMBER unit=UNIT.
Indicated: value=11.5 unit=V
